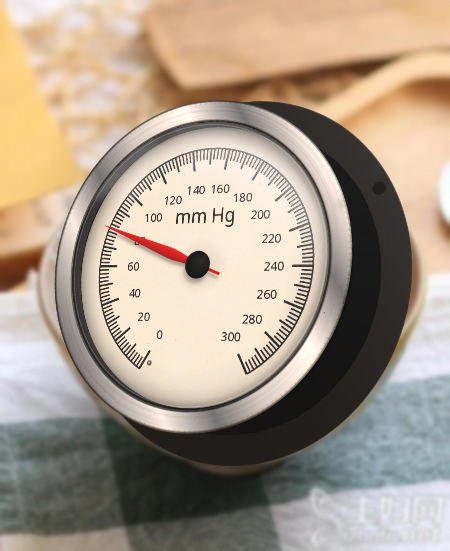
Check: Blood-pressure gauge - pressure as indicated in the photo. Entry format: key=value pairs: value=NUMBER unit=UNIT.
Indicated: value=80 unit=mmHg
